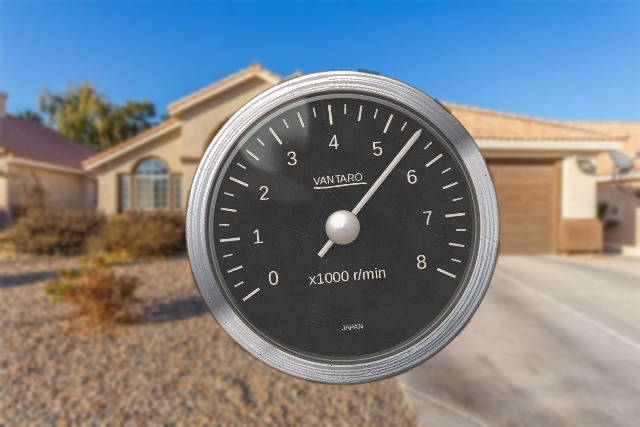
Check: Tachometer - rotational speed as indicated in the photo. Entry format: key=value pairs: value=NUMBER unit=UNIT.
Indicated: value=5500 unit=rpm
